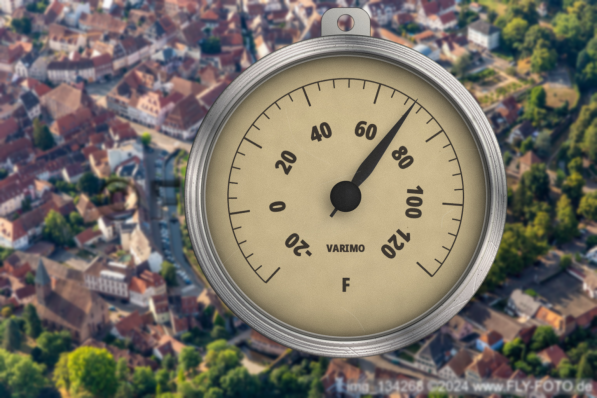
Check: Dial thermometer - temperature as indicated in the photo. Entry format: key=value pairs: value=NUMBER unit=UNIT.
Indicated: value=70 unit=°F
